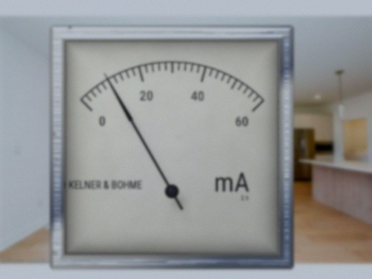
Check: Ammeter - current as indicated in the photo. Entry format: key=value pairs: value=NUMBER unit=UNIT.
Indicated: value=10 unit=mA
